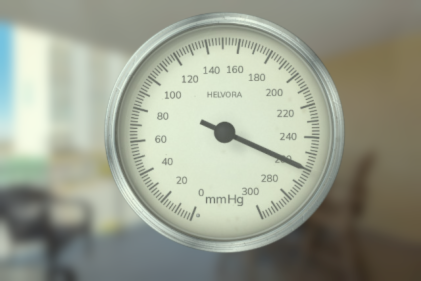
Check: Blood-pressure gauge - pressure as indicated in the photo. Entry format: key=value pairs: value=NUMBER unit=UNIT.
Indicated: value=260 unit=mmHg
